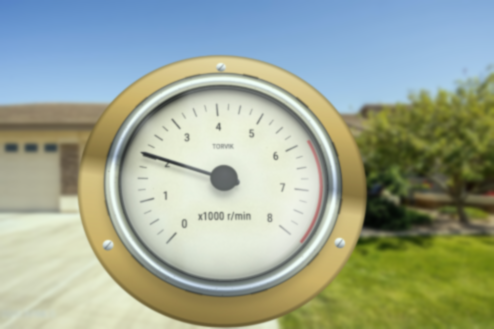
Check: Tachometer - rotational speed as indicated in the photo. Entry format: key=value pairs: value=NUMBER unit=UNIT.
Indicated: value=2000 unit=rpm
